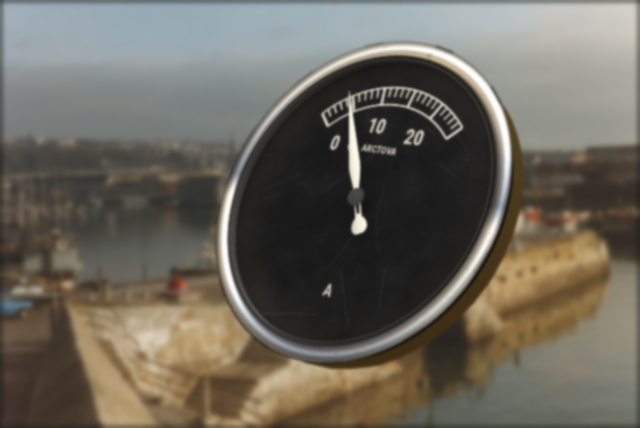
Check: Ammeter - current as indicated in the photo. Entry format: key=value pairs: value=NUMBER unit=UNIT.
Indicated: value=5 unit=A
